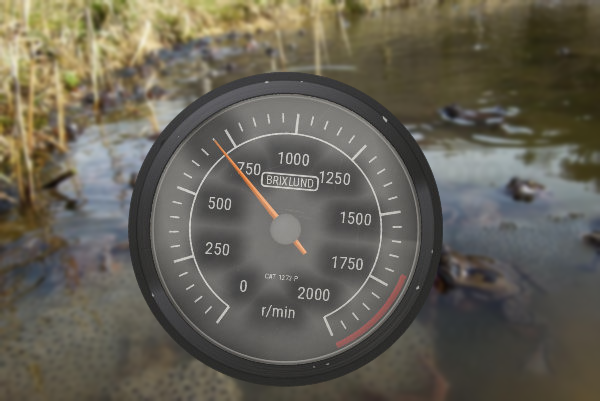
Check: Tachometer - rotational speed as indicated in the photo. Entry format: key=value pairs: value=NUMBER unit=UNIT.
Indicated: value=700 unit=rpm
